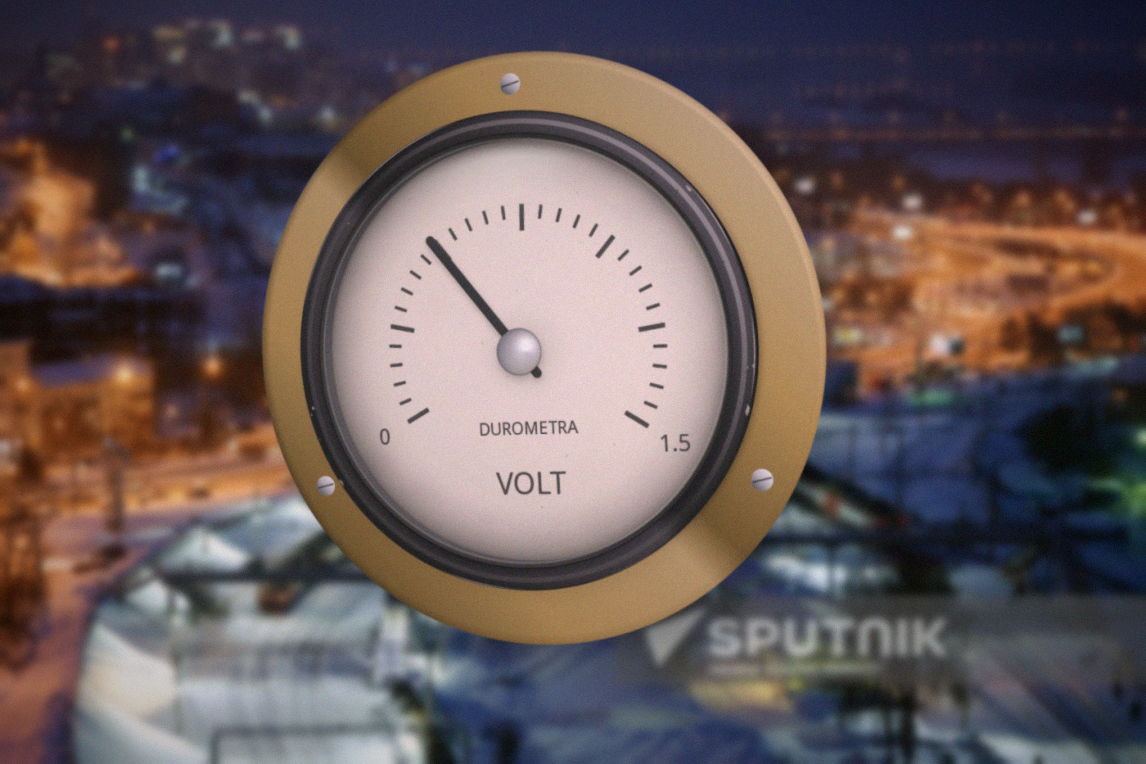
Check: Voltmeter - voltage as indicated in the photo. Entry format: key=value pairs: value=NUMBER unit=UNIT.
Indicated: value=0.5 unit=V
